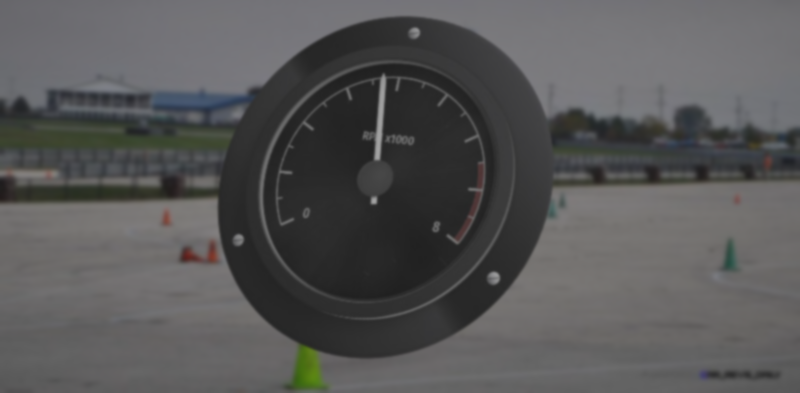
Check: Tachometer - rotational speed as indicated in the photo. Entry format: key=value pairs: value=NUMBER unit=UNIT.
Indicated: value=3750 unit=rpm
